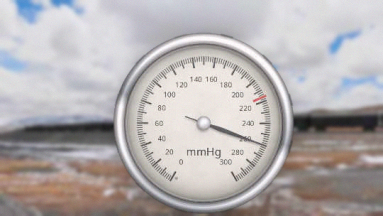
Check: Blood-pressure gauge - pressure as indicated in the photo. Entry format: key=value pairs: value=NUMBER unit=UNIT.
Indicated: value=260 unit=mmHg
